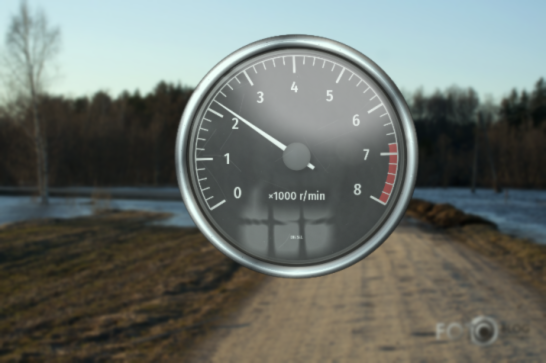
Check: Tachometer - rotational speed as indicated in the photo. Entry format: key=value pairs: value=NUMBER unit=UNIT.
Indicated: value=2200 unit=rpm
